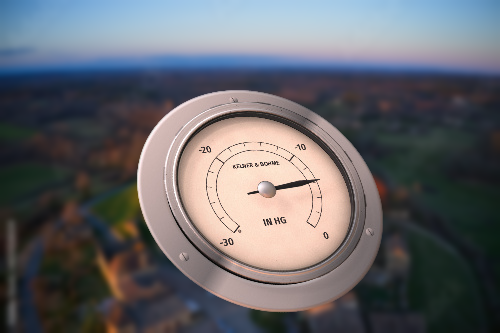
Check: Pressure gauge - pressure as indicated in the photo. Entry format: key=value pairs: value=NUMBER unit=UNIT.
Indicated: value=-6 unit=inHg
